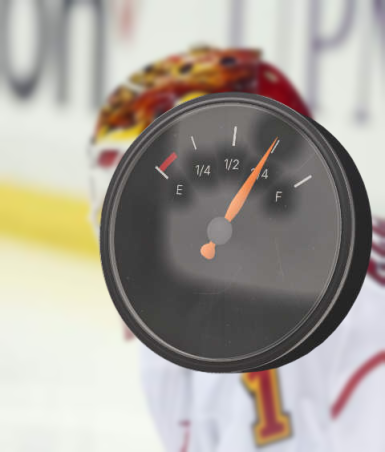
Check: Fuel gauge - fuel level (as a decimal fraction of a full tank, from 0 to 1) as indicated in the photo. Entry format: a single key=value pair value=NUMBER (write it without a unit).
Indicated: value=0.75
